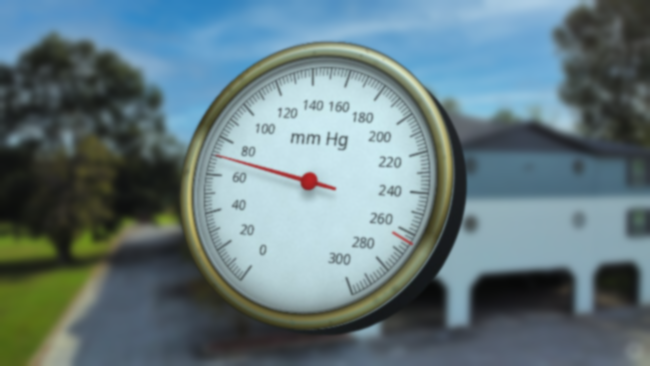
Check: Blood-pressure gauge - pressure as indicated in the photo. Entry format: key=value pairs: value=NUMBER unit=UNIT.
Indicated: value=70 unit=mmHg
